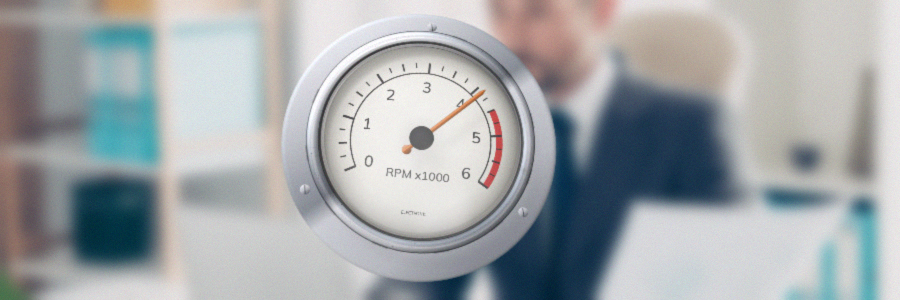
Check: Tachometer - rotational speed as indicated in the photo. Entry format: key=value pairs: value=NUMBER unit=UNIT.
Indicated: value=4125 unit=rpm
